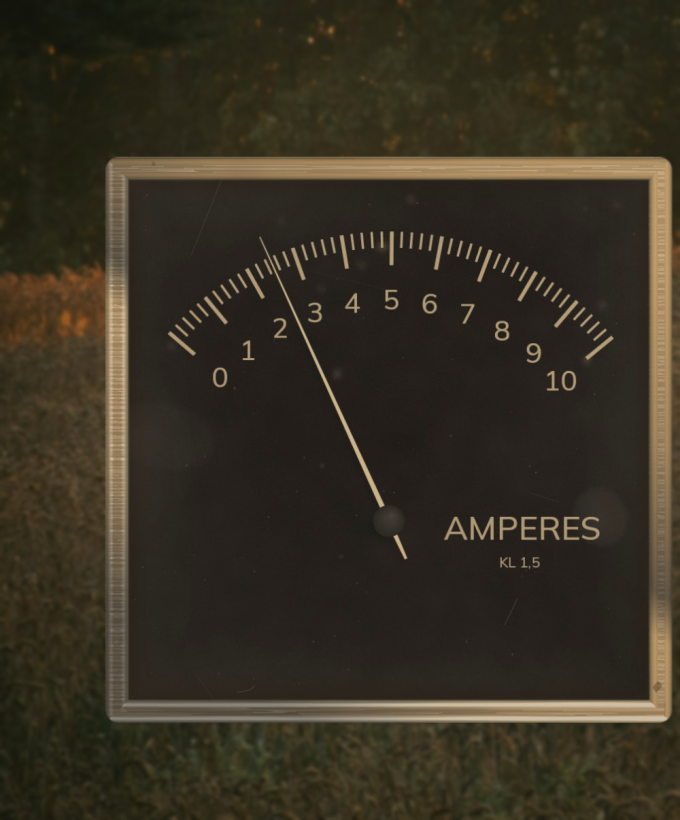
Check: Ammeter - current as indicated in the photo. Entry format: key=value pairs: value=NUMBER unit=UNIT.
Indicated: value=2.5 unit=A
